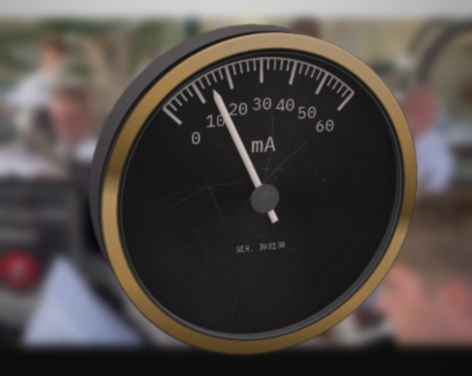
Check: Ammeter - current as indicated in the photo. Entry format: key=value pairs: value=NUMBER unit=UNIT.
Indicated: value=14 unit=mA
